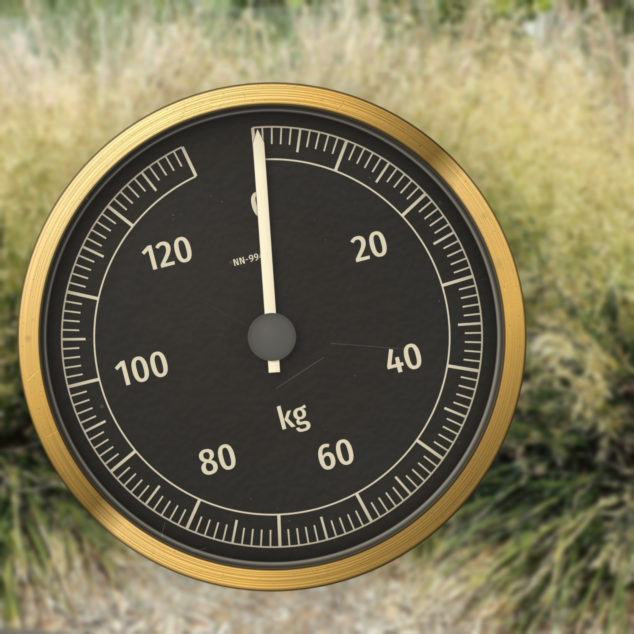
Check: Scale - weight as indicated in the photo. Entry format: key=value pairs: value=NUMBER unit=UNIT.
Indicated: value=0.5 unit=kg
